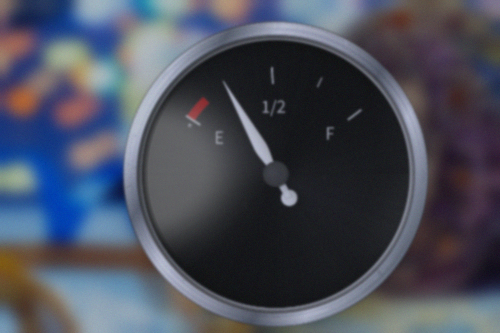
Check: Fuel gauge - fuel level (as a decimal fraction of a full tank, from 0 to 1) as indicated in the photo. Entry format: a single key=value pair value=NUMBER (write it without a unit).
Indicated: value=0.25
